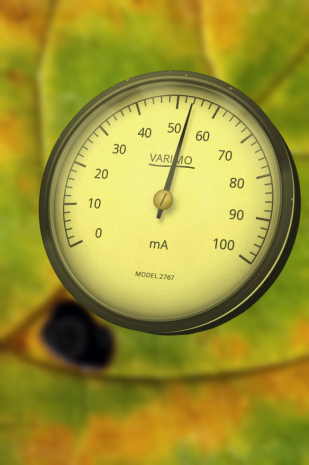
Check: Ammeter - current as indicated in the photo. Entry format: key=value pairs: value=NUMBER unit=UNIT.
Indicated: value=54 unit=mA
